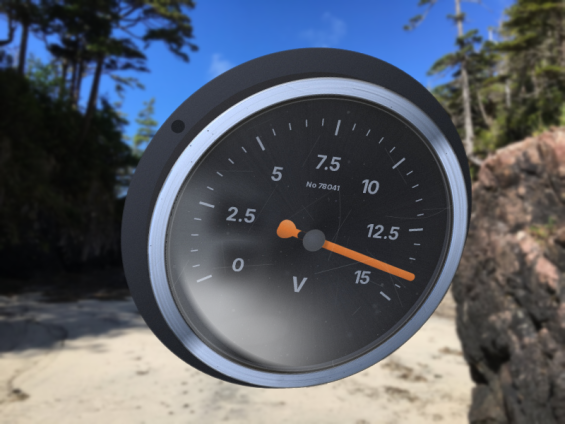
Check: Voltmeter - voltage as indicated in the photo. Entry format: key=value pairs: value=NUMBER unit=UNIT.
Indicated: value=14 unit=V
